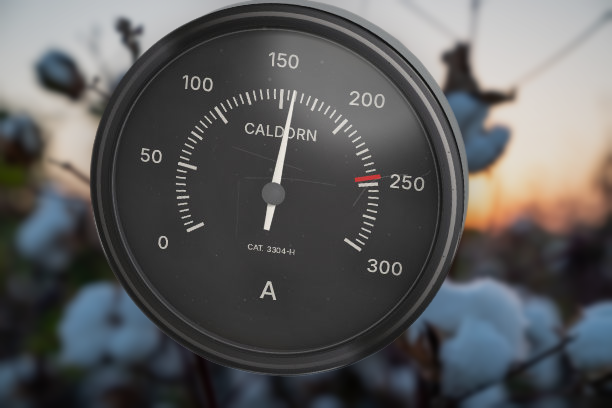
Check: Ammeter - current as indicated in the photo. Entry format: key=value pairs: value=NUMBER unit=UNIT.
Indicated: value=160 unit=A
